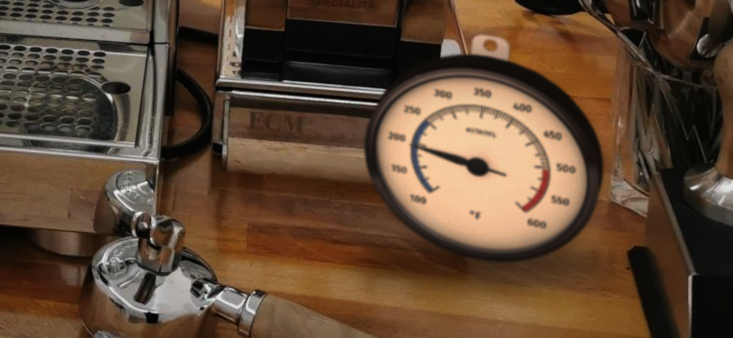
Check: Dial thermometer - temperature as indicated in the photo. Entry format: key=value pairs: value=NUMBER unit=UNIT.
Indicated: value=200 unit=°F
